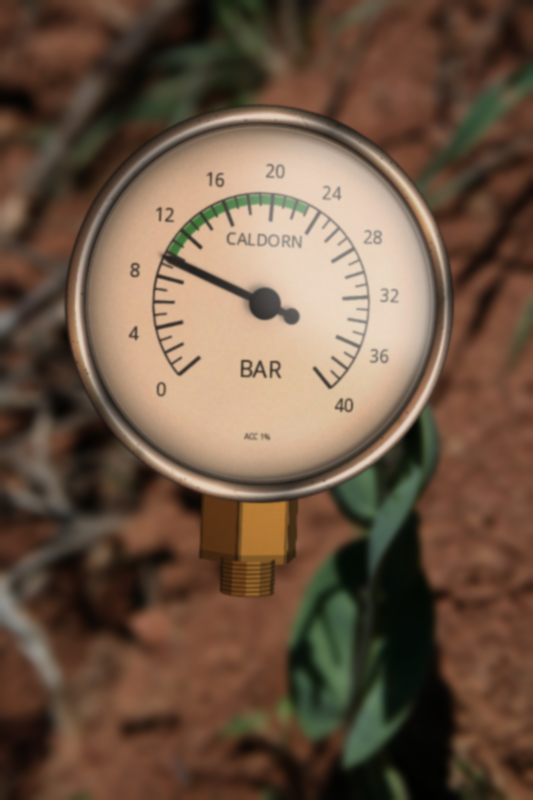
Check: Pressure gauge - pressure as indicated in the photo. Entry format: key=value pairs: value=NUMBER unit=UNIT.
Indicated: value=9.5 unit=bar
